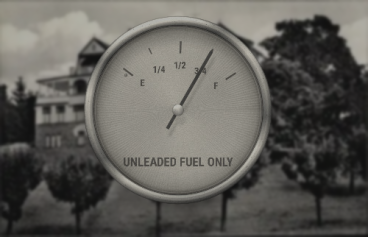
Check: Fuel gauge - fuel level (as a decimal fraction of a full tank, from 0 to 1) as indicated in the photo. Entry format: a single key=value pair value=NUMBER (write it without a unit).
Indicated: value=0.75
